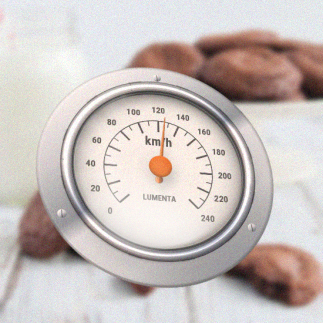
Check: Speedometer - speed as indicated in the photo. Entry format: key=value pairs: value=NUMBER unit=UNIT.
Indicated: value=125 unit=km/h
